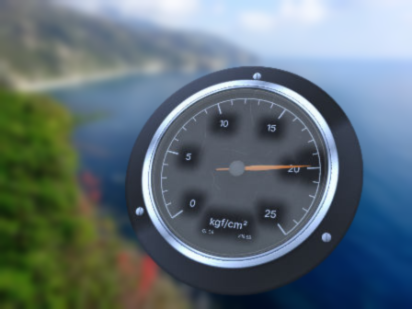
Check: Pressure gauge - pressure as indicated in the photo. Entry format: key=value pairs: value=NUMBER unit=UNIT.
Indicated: value=20 unit=kg/cm²
